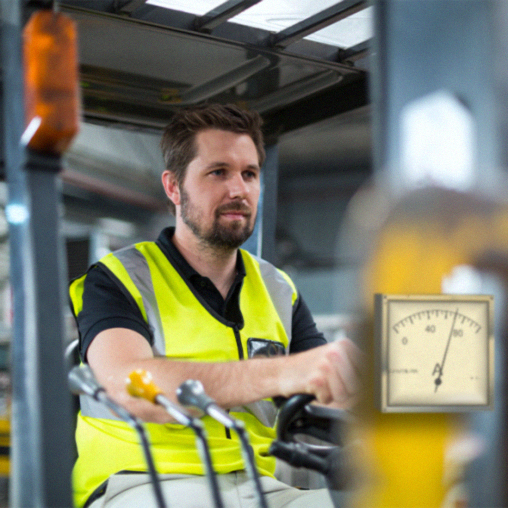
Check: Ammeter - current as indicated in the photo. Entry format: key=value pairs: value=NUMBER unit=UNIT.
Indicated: value=70 unit=A
